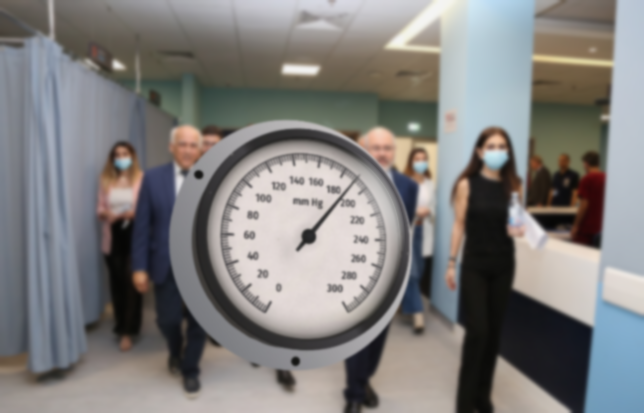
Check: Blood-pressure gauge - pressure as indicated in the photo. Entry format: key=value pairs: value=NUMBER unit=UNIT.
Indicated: value=190 unit=mmHg
